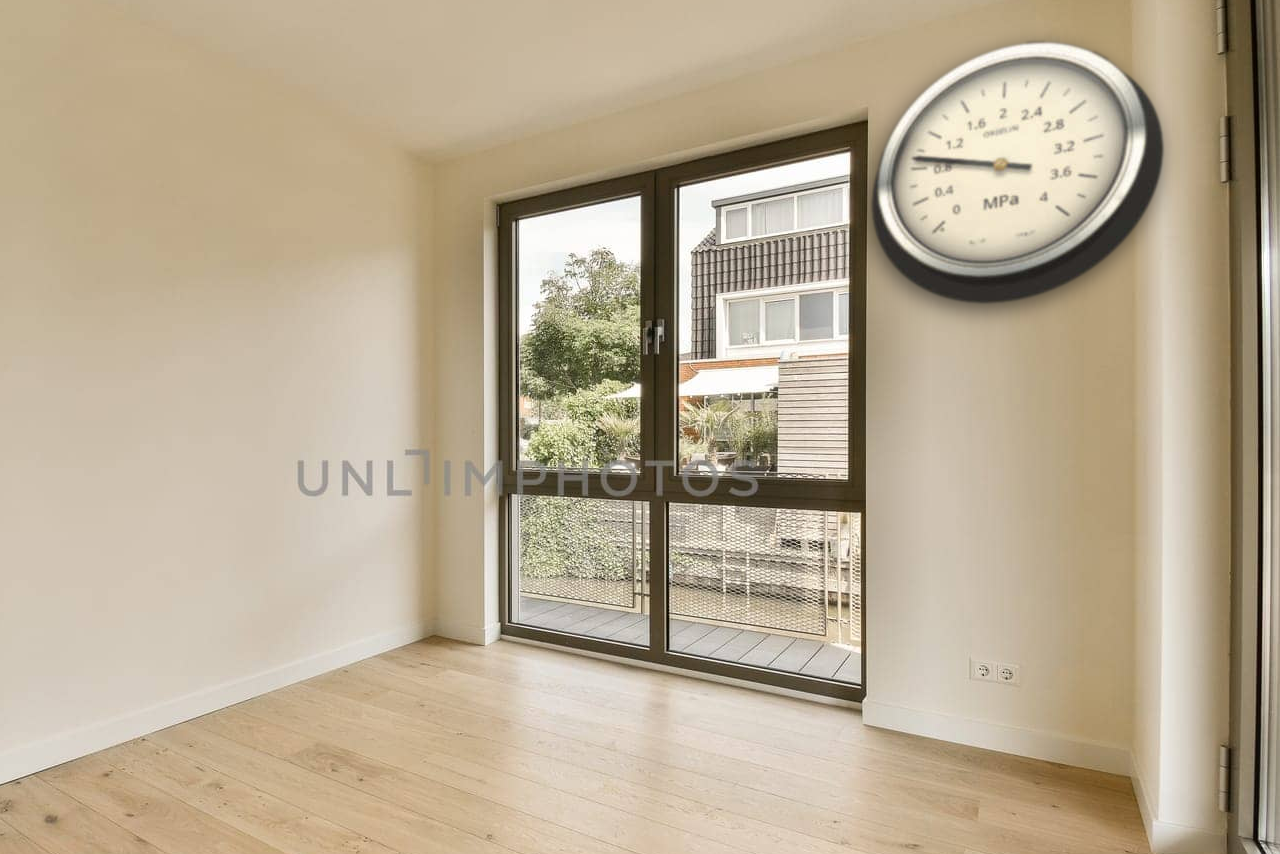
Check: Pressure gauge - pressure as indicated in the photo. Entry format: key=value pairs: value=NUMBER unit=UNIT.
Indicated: value=0.9 unit=MPa
